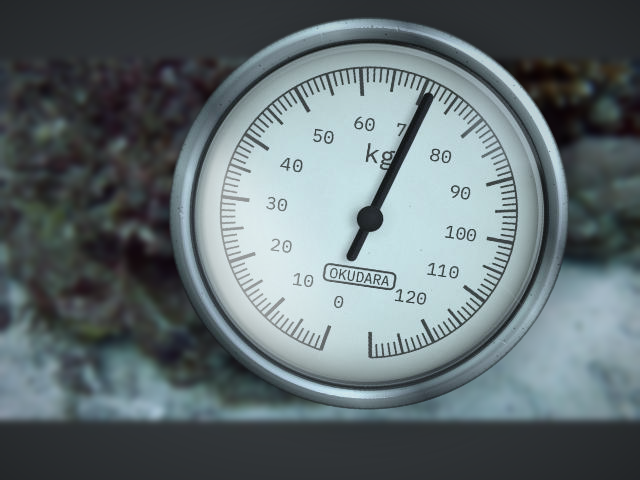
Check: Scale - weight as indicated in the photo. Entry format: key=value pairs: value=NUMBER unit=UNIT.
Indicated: value=71 unit=kg
